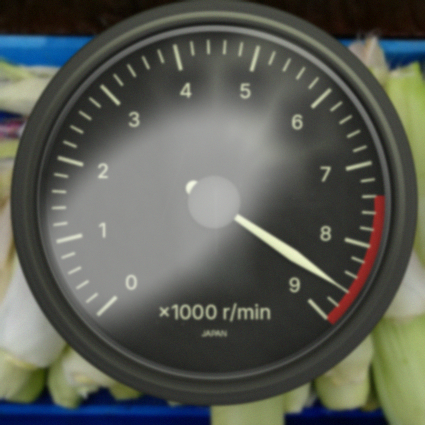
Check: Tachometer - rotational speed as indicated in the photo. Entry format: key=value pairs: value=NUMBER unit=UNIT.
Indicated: value=8600 unit=rpm
